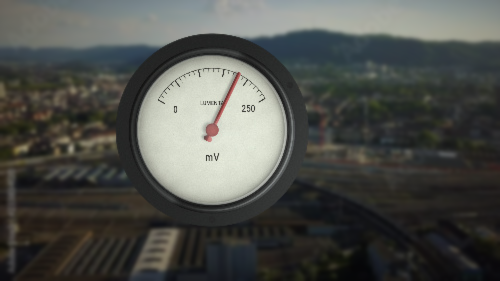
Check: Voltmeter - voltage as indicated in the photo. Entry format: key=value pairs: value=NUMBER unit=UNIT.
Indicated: value=180 unit=mV
